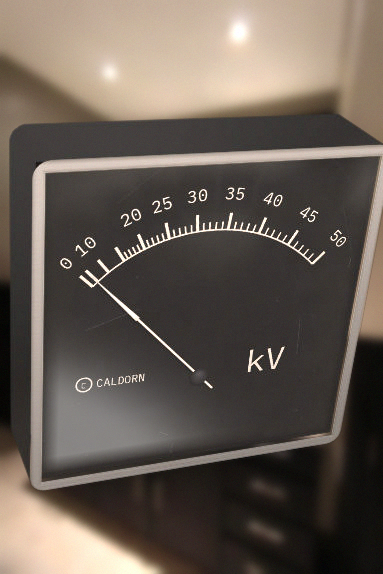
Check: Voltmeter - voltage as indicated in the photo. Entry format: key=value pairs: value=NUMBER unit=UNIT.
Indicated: value=5 unit=kV
